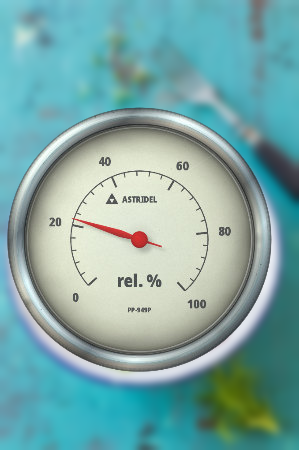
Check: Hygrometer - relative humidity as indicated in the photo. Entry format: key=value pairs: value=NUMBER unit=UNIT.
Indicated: value=22 unit=%
